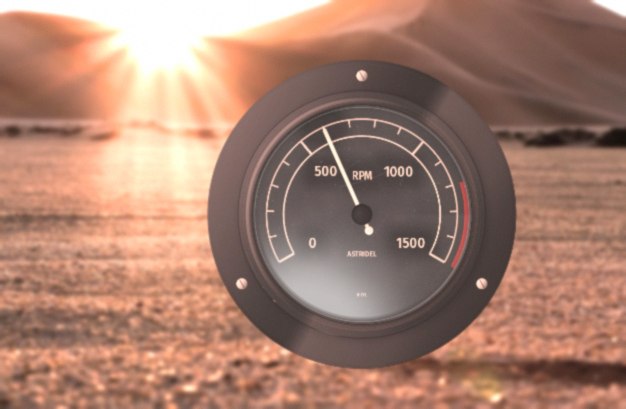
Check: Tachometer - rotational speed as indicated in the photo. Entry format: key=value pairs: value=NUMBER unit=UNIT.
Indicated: value=600 unit=rpm
